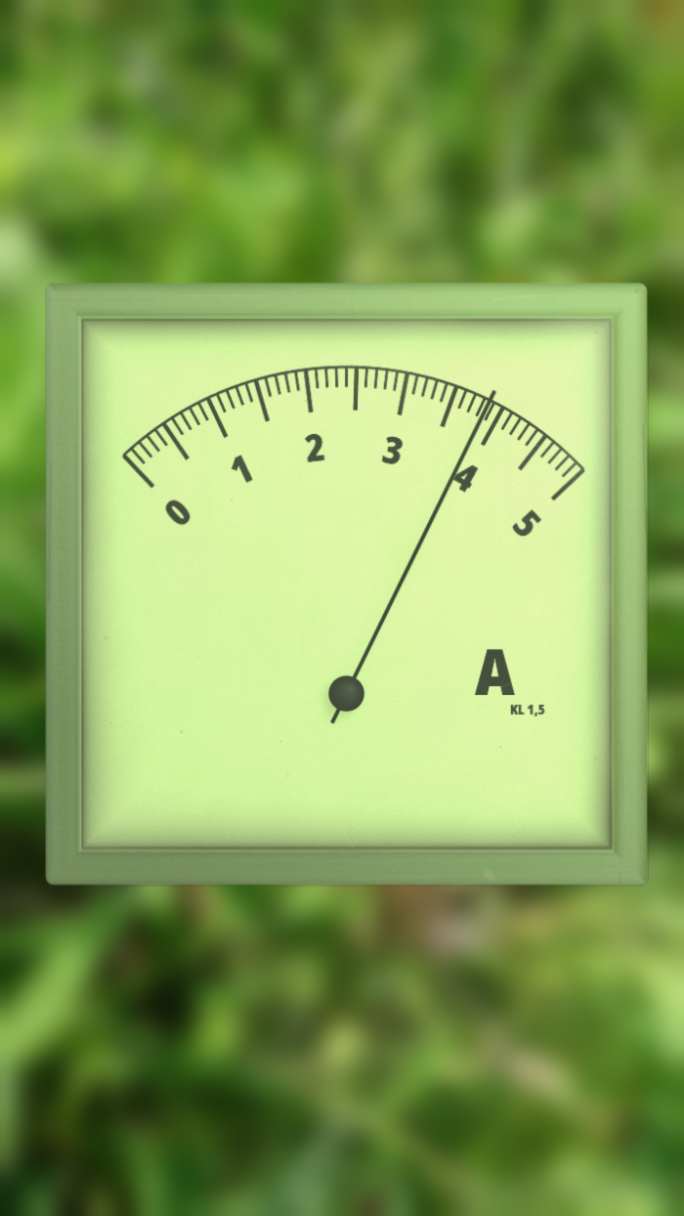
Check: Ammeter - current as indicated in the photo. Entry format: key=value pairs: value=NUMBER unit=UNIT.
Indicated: value=3.85 unit=A
